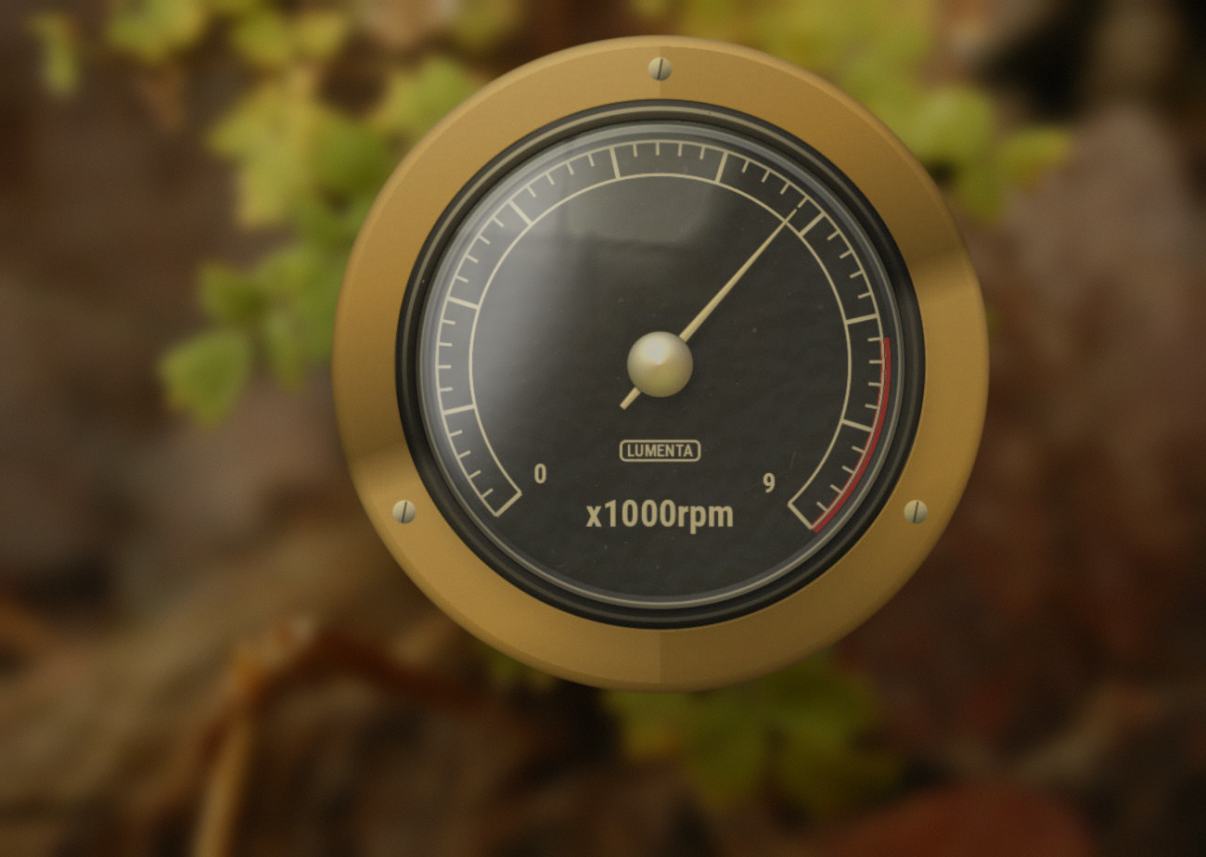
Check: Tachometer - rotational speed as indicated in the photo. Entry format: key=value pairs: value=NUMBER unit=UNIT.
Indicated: value=5800 unit=rpm
